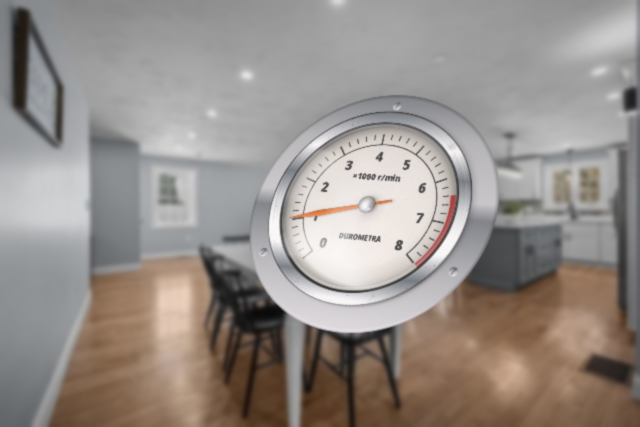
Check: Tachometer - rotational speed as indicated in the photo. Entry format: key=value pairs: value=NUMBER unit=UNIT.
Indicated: value=1000 unit=rpm
